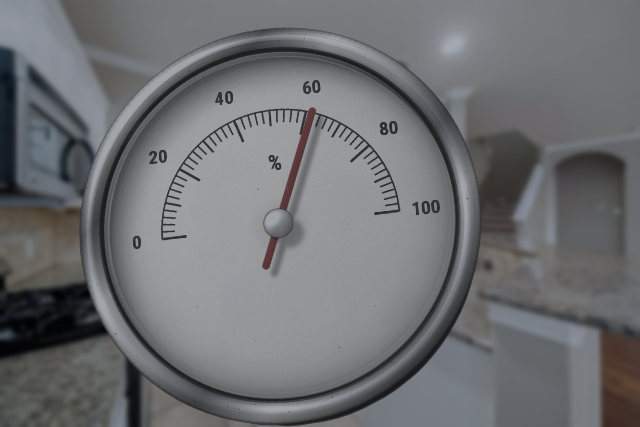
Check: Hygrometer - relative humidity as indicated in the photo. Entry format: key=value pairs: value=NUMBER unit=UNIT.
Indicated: value=62 unit=%
